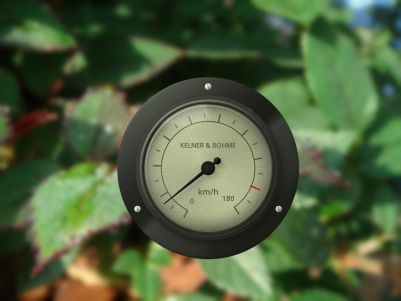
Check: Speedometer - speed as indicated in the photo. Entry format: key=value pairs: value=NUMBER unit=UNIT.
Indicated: value=15 unit=km/h
